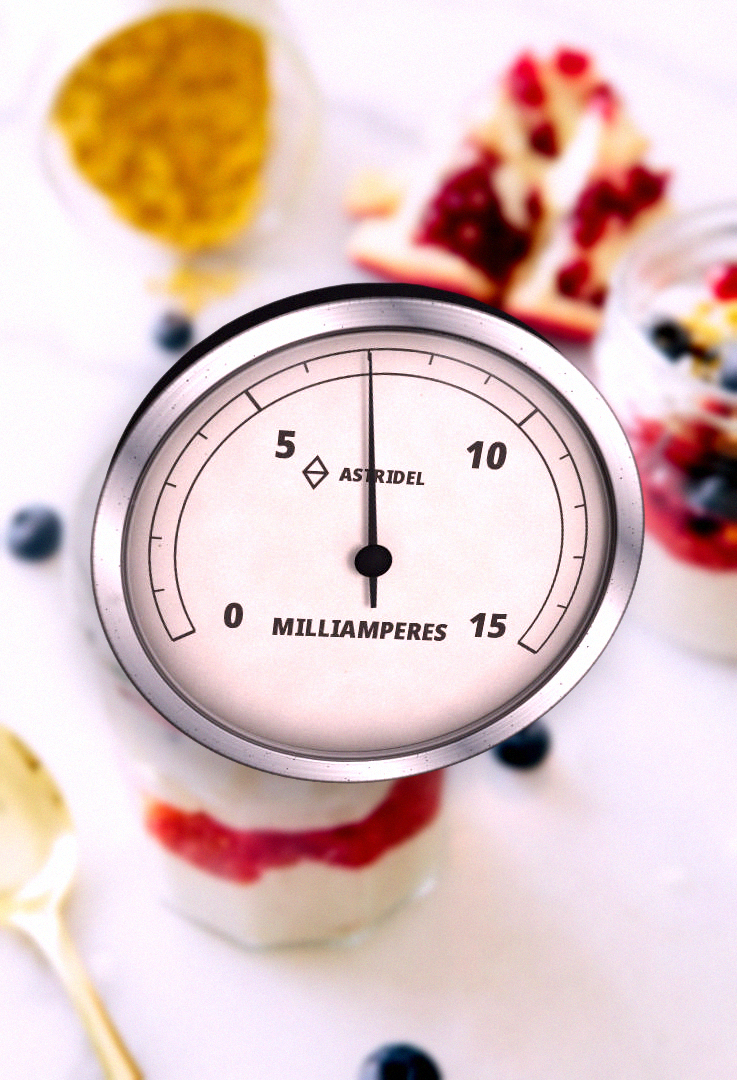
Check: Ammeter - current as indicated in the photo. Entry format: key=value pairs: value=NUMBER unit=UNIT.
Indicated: value=7 unit=mA
